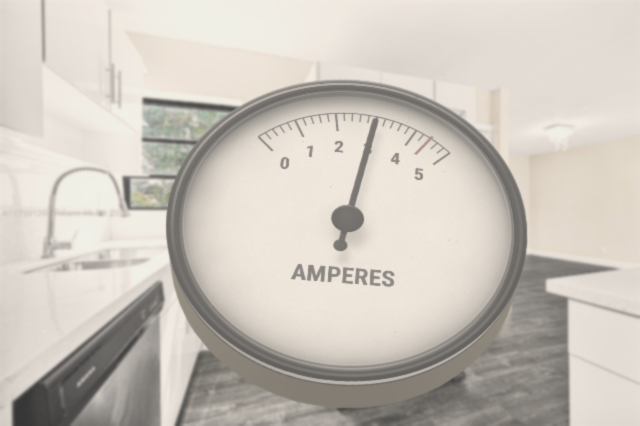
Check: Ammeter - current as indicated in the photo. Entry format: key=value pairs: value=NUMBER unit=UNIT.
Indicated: value=3 unit=A
